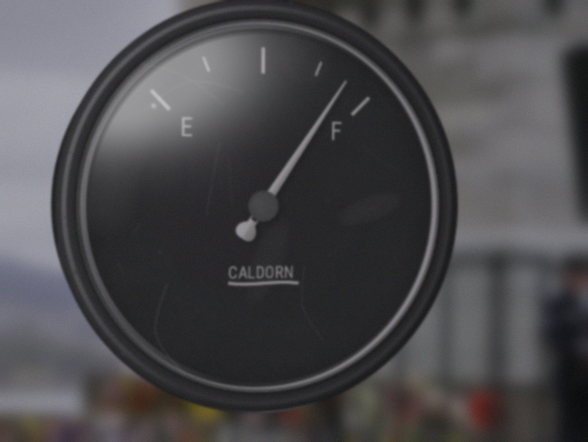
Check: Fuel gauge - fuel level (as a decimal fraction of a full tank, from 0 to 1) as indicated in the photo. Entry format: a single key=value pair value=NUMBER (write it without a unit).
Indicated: value=0.875
